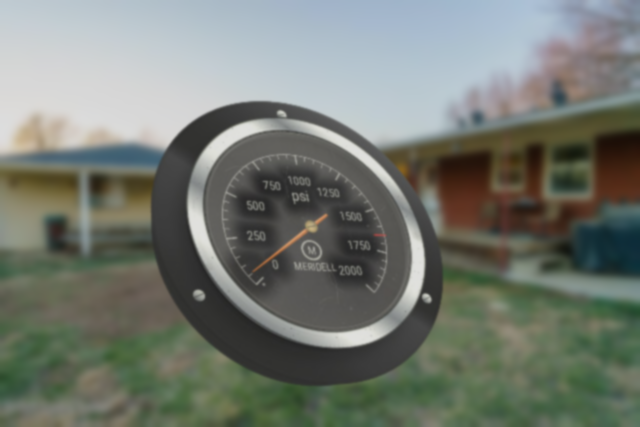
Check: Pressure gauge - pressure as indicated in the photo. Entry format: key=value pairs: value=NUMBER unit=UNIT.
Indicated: value=50 unit=psi
